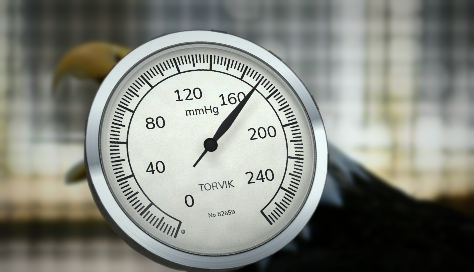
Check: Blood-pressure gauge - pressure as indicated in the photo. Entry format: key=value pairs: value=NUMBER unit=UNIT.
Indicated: value=170 unit=mmHg
